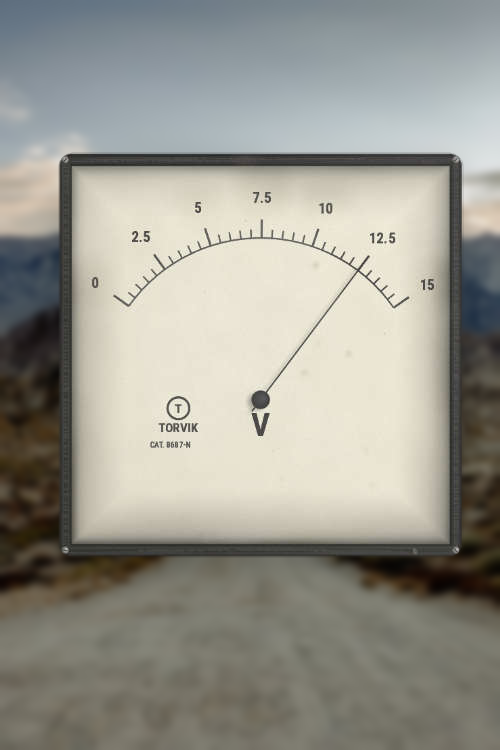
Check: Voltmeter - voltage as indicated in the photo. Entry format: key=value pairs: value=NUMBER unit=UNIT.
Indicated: value=12.5 unit=V
